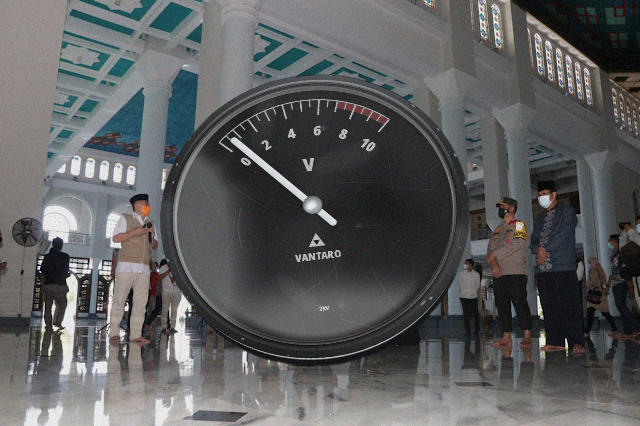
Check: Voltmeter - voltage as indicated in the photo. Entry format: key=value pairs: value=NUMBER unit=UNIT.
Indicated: value=0.5 unit=V
